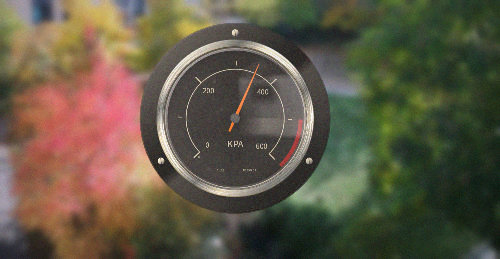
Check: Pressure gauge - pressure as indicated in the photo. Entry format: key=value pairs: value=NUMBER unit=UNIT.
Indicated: value=350 unit=kPa
